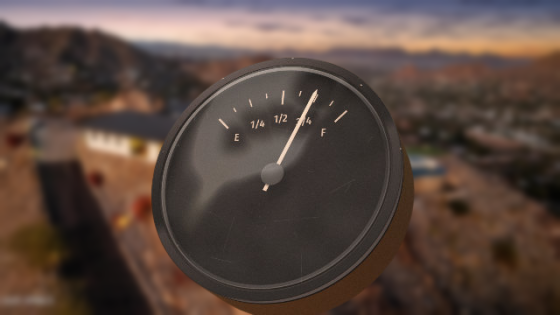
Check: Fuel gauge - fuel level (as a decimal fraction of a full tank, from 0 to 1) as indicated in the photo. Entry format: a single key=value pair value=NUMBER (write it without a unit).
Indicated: value=0.75
